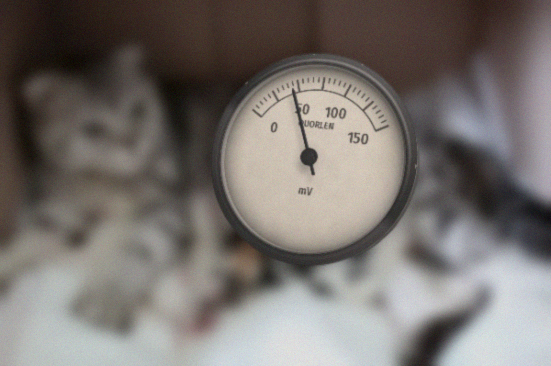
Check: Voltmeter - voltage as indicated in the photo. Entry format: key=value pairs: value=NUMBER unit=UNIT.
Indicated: value=45 unit=mV
